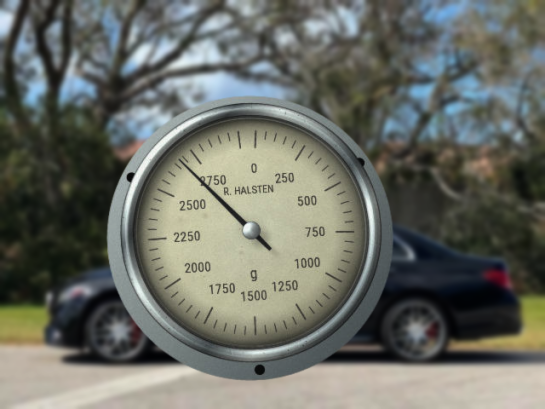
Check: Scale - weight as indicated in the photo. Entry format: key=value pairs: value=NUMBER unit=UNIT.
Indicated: value=2675 unit=g
